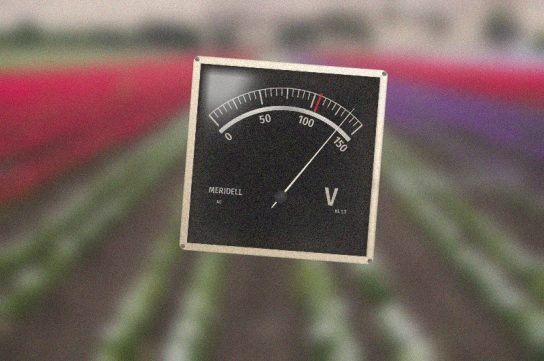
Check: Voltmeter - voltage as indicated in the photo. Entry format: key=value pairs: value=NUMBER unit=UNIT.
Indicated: value=135 unit=V
